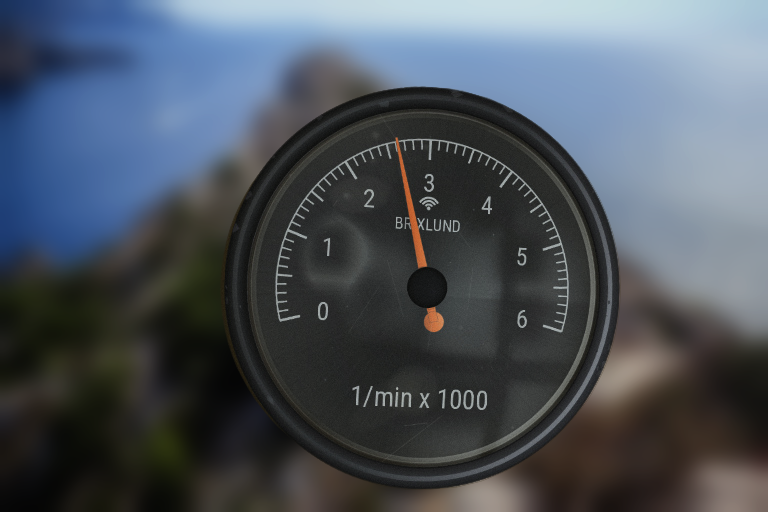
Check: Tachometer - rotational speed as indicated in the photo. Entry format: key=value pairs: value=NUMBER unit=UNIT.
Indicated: value=2600 unit=rpm
